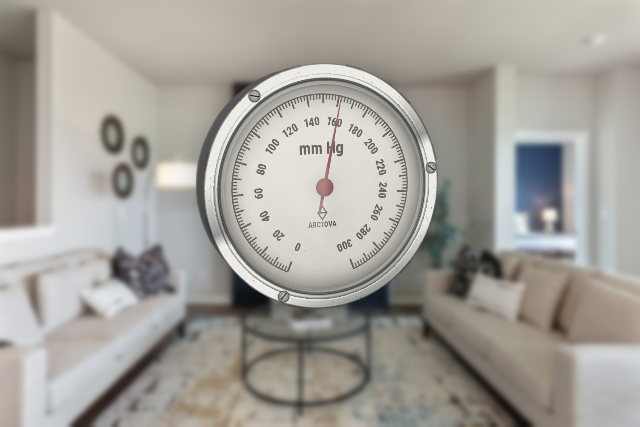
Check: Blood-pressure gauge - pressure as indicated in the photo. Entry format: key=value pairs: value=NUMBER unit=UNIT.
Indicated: value=160 unit=mmHg
